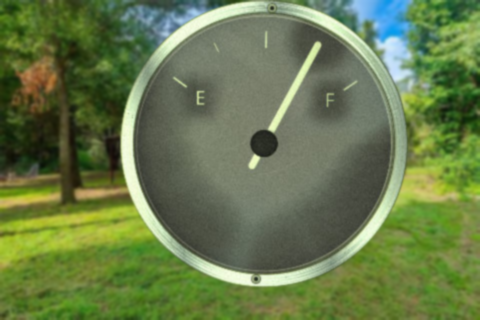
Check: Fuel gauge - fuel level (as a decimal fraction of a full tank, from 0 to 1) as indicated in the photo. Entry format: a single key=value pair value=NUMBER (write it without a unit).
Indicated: value=0.75
